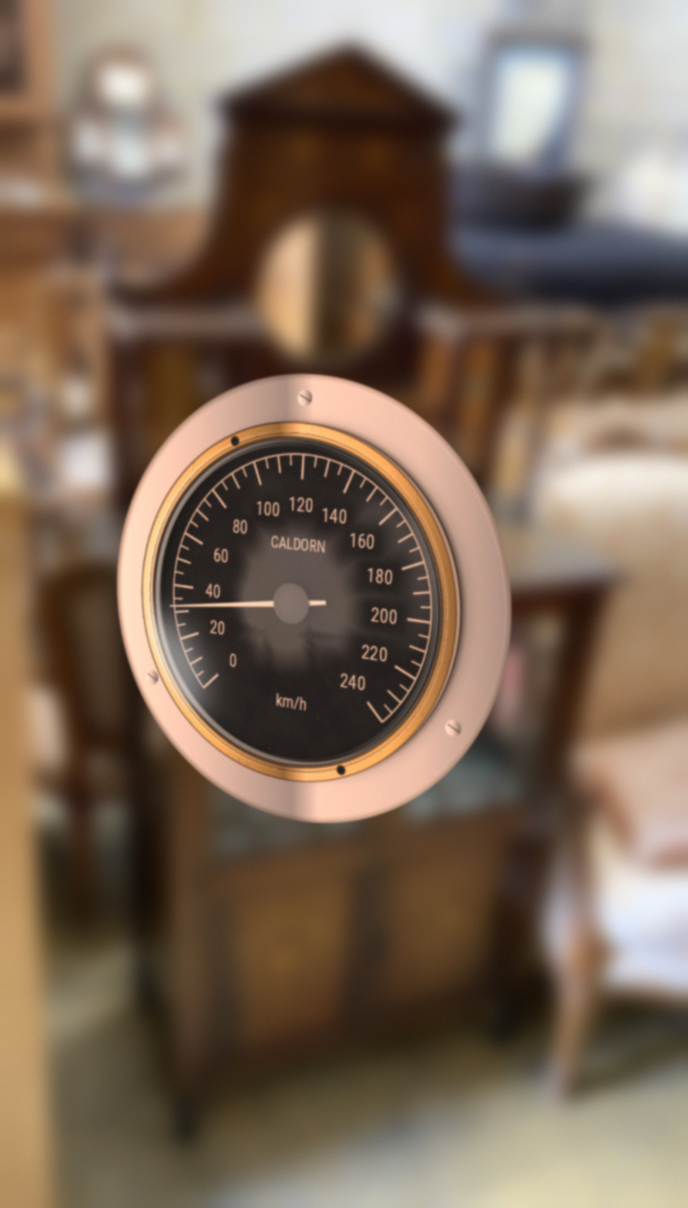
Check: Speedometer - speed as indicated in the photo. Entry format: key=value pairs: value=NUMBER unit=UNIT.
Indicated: value=32.5 unit=km/h
